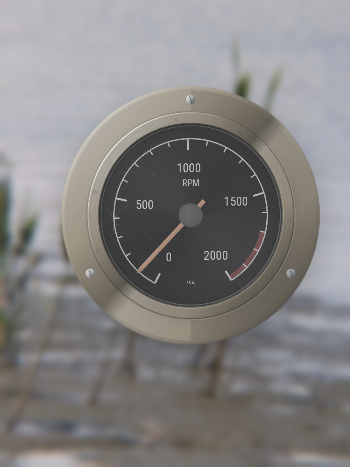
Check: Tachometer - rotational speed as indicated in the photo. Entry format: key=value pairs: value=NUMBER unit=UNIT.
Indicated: value=100 unit=rpm
